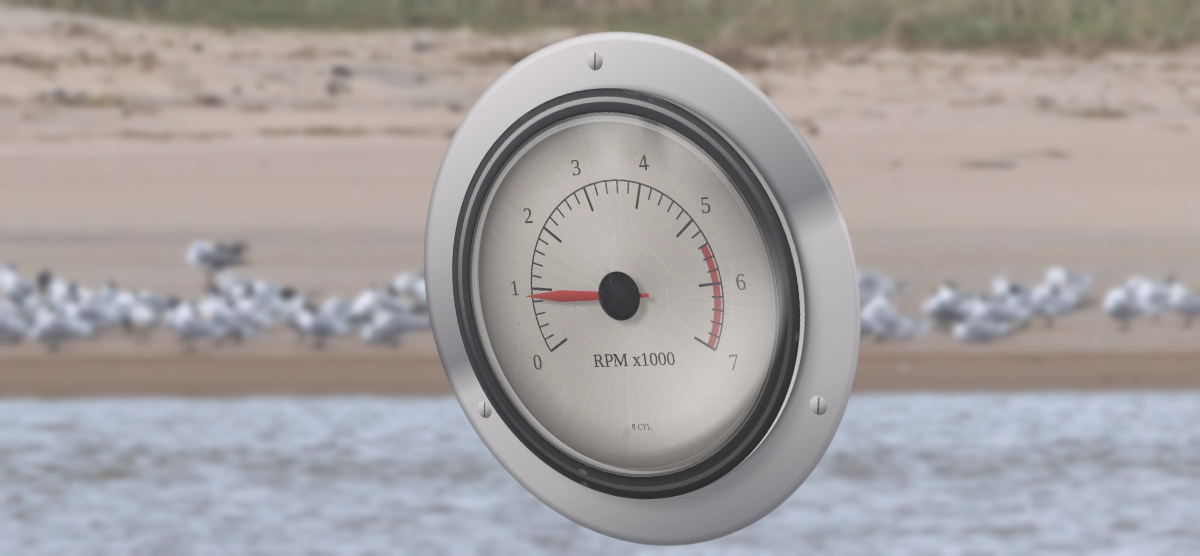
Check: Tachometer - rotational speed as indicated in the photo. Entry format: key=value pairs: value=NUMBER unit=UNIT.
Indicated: value=900 unit=rpm
